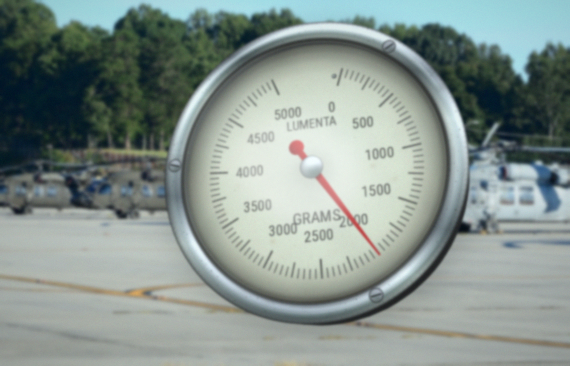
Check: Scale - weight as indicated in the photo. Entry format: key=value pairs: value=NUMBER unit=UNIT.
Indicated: value=2000 unit=g
